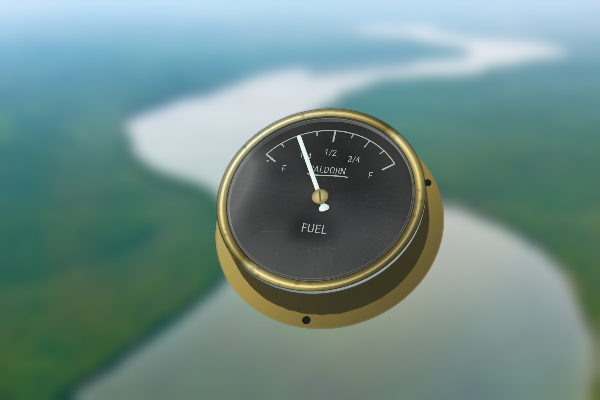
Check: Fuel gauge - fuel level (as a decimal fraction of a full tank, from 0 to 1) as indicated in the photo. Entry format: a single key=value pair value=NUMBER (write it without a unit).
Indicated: value=0.25
